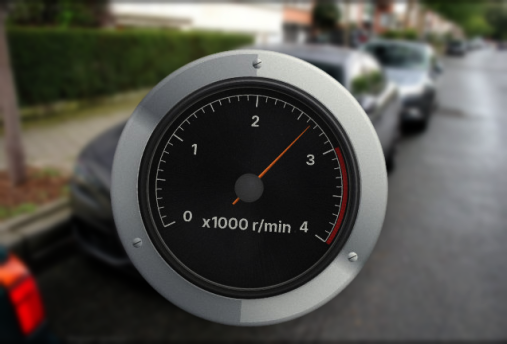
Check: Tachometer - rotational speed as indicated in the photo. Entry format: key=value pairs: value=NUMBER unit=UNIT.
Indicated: value=2650 unit=rpm
